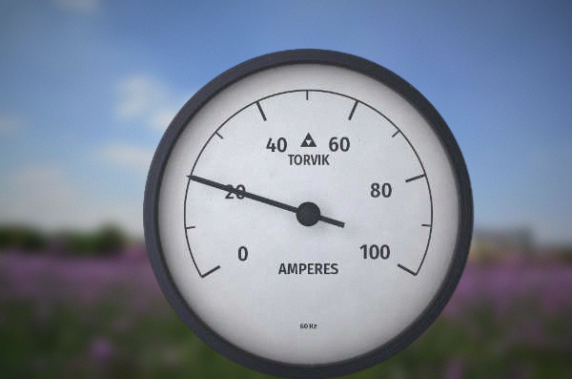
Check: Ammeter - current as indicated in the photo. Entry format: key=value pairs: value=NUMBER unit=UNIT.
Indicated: value=20 unit=A
